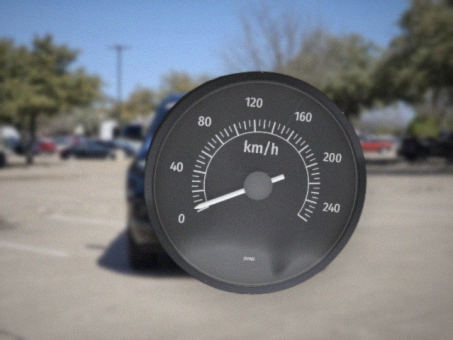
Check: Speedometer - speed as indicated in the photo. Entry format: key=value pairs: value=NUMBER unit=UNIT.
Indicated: value=5 unit=km/h
